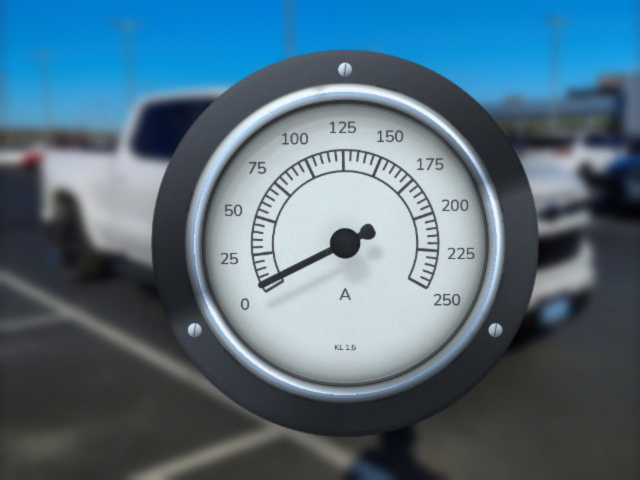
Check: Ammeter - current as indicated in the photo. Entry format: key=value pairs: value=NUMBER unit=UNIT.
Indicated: value=5 unit=A
